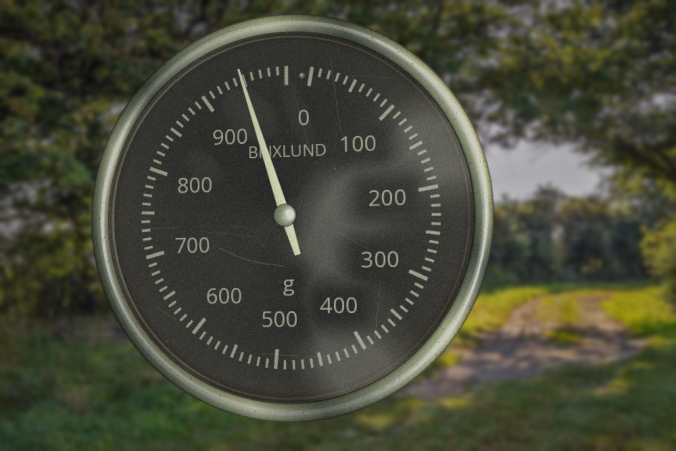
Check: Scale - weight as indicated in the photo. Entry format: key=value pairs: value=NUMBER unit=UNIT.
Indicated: value=950 unit=g
